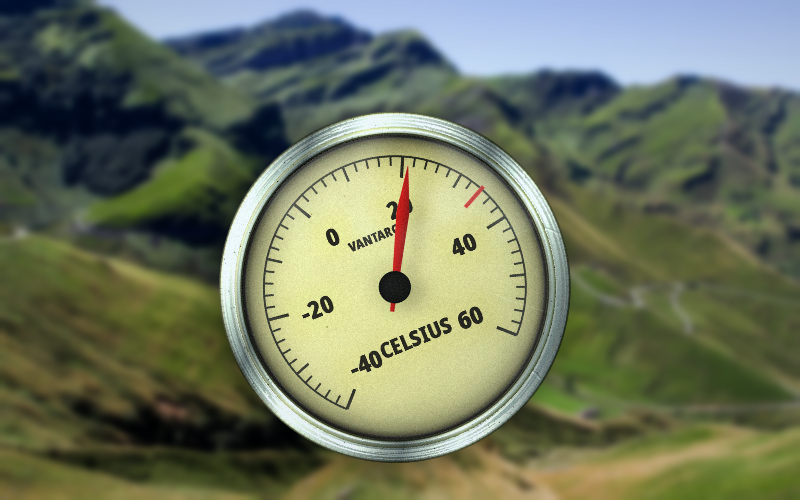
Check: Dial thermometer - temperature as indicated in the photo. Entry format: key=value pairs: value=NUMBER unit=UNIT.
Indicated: value=21 unit=°C
